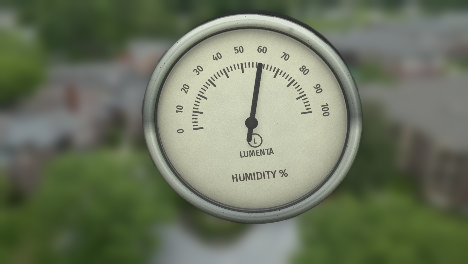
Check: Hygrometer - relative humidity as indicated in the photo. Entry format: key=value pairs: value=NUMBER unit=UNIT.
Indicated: value=60 unit=%
